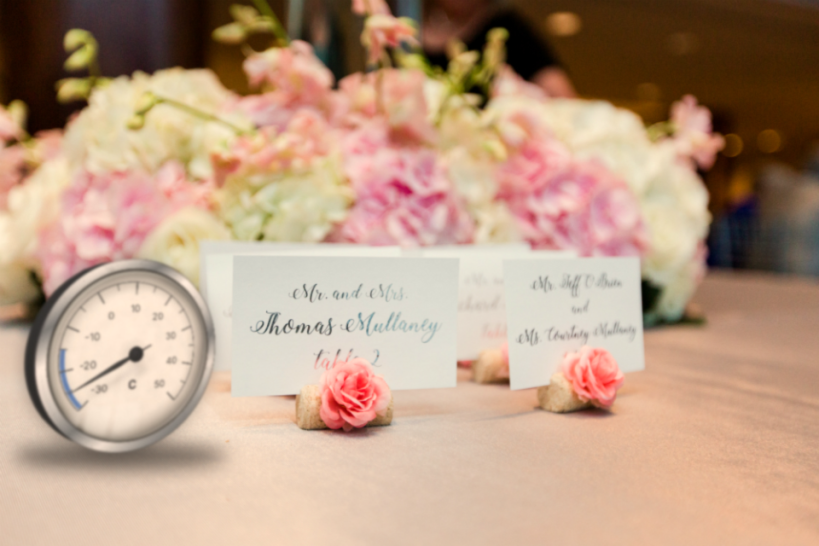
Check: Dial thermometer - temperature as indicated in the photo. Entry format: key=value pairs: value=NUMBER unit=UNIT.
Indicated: value=-25 unit=°C
